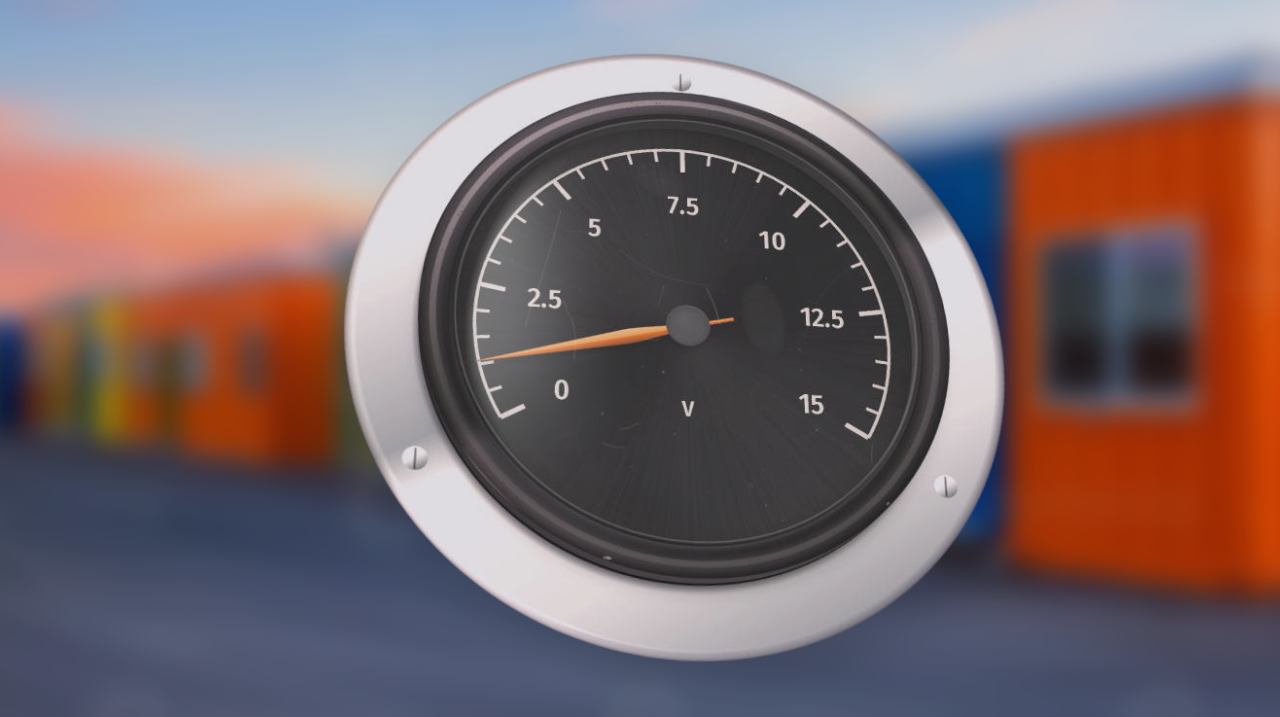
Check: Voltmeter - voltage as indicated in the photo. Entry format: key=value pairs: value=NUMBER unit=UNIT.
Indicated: value=1 unit=V
